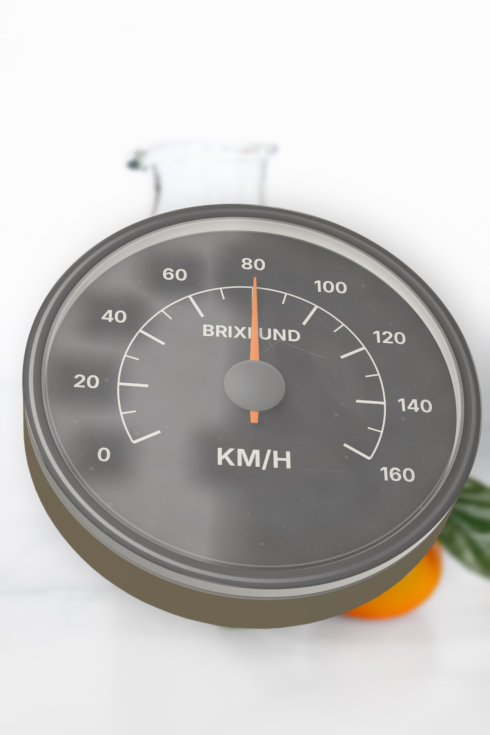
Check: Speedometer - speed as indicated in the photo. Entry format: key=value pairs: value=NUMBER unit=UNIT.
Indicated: value=80 unit=km/h
